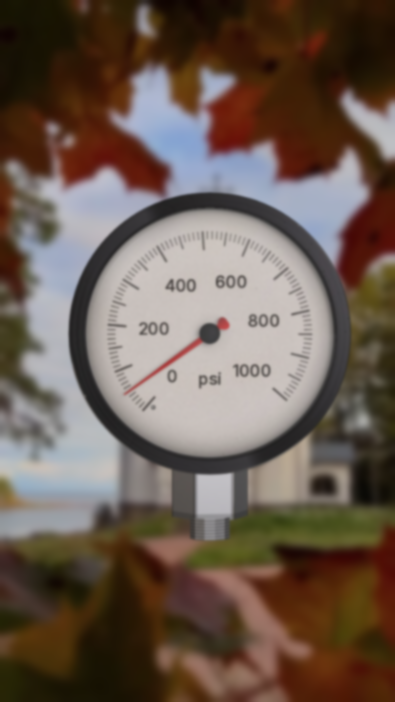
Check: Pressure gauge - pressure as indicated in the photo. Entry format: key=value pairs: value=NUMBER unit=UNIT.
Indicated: value=50 unit=psi
